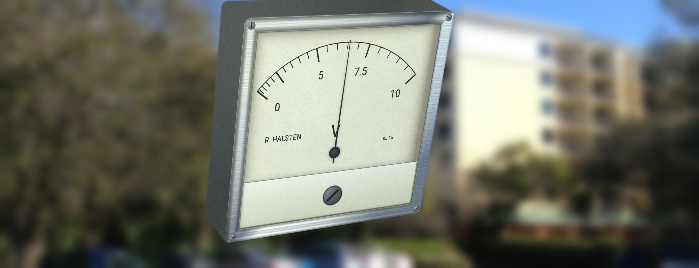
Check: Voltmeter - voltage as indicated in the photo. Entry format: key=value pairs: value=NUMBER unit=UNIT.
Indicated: value=6.5 unit=V
